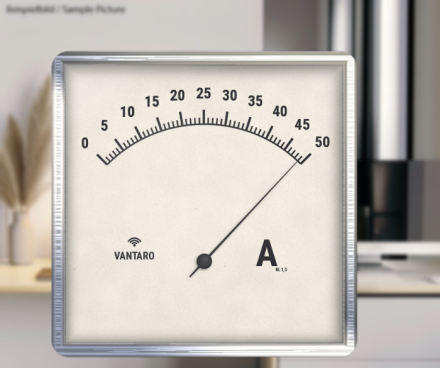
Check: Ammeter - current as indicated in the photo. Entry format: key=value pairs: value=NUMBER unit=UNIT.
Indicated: value=49 unit=A
